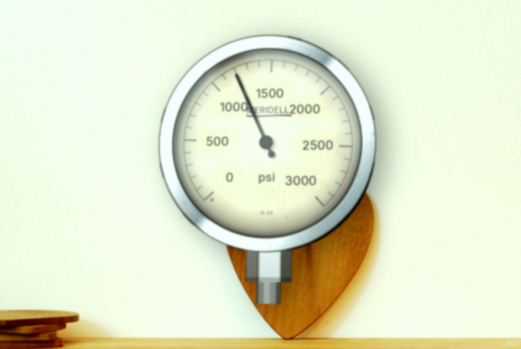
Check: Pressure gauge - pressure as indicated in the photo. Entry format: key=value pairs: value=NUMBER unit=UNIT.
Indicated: value=1200 unit=psi
